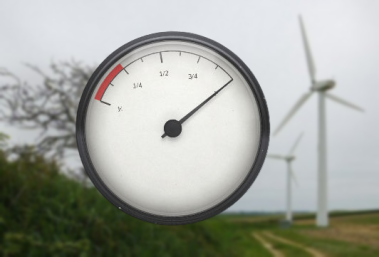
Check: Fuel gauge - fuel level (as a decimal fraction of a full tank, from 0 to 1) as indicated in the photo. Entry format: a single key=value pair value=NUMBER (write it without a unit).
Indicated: value=1
